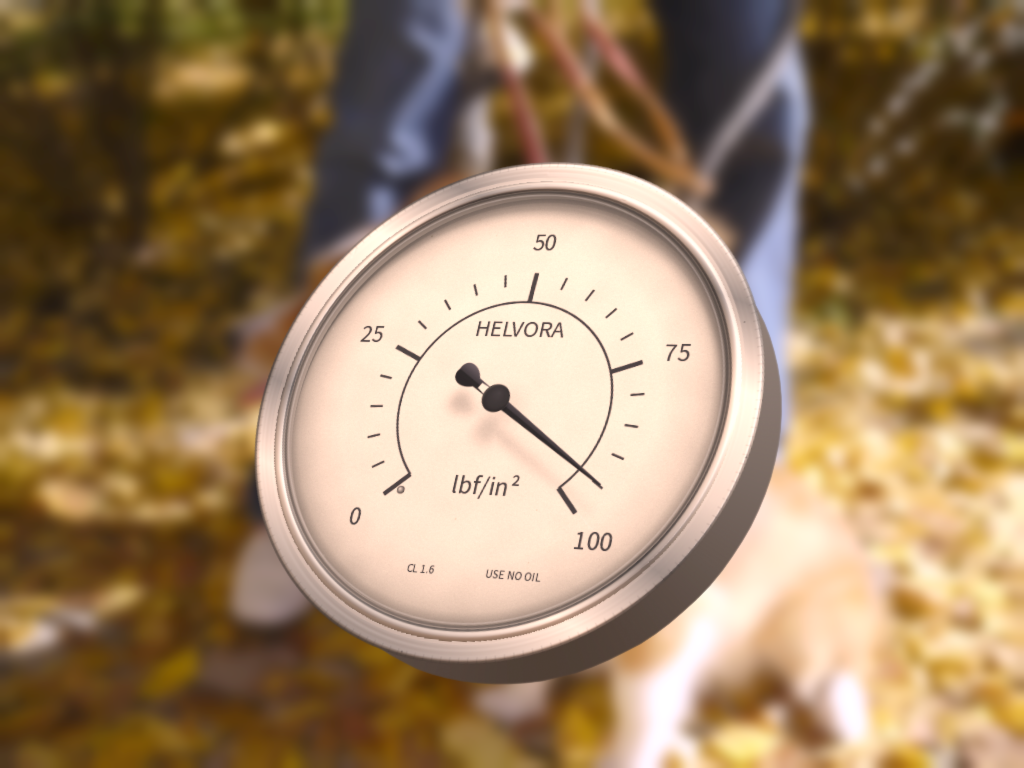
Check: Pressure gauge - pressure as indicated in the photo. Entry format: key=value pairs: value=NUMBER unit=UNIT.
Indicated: value=95 unit=psi
